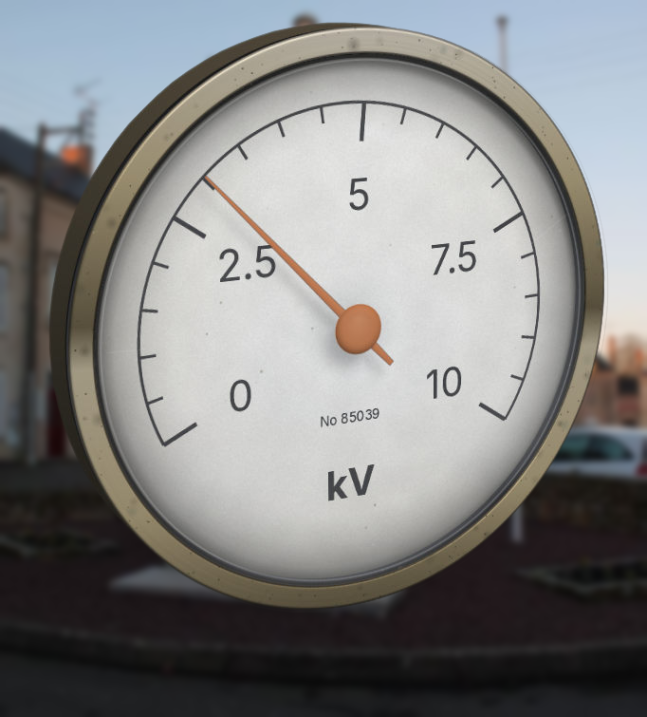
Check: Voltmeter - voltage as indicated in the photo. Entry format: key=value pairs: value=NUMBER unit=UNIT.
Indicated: value=3 unit=kV
